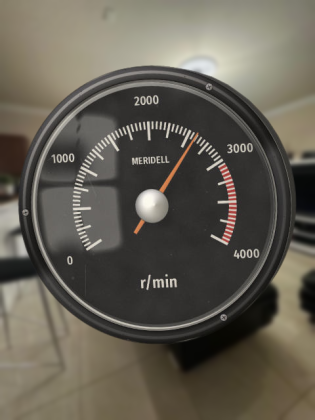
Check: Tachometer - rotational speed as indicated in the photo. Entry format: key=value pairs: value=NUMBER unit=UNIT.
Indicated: value=2600 unit=rpm
